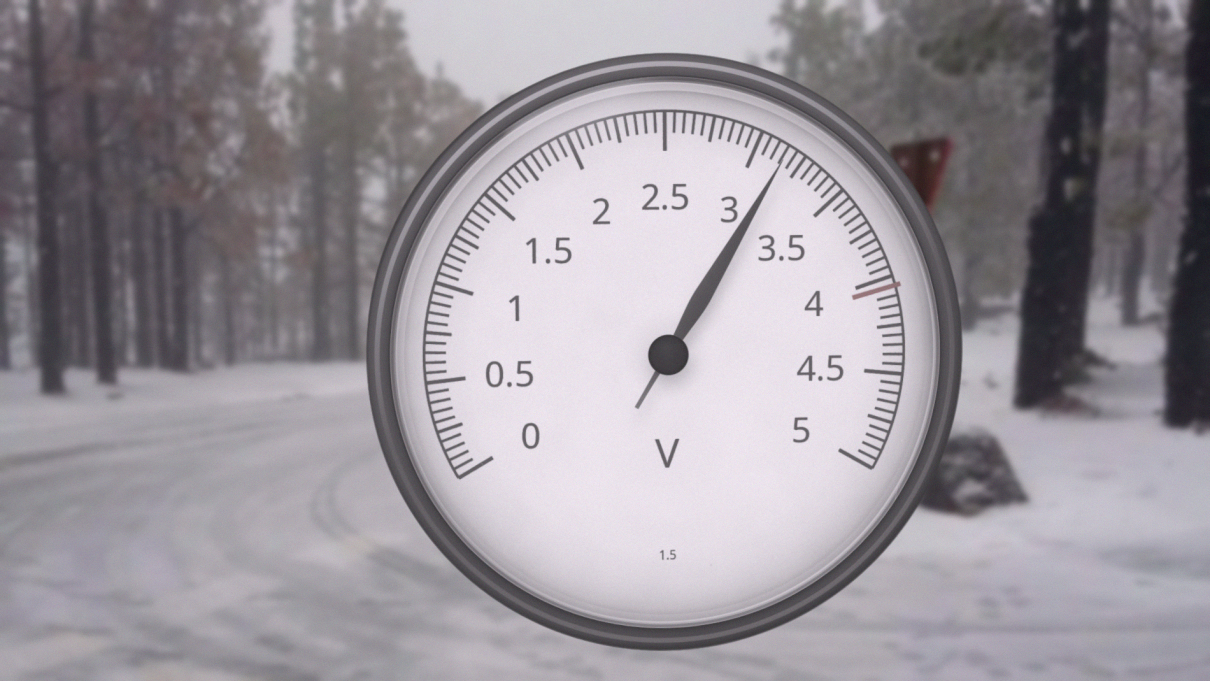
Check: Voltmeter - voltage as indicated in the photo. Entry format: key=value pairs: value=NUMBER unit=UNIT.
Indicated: value=3.15 unit=V
